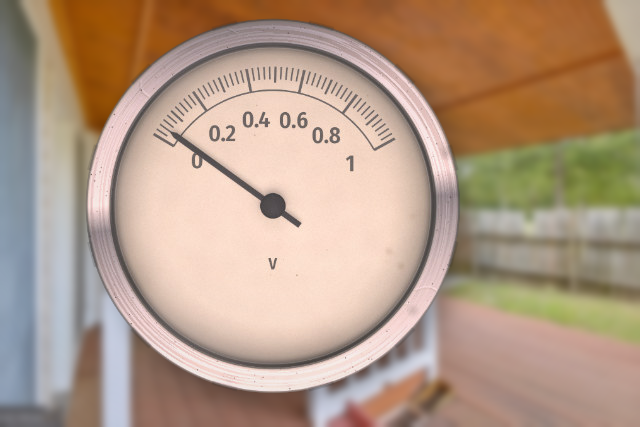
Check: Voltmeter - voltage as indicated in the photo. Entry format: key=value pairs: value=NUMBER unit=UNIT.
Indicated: value=0.04 unit=V
